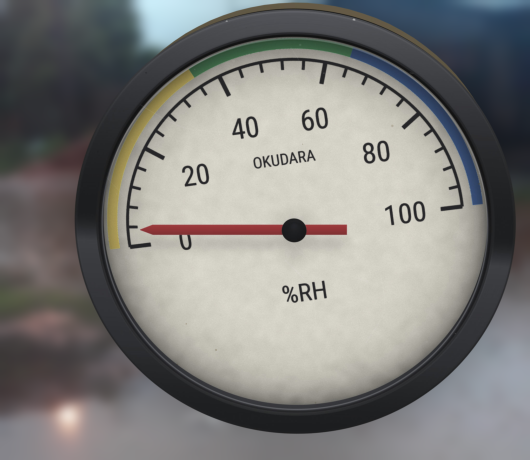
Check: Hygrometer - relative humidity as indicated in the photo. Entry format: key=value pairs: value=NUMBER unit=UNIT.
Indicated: value=4 unit=%
